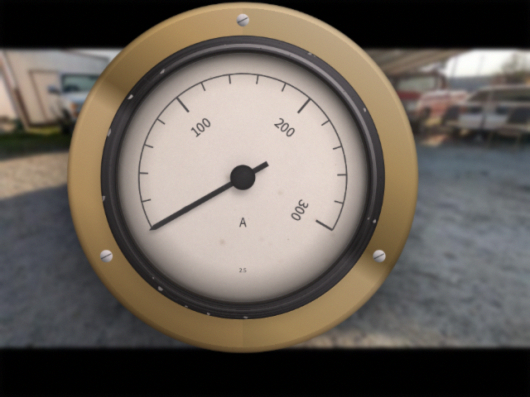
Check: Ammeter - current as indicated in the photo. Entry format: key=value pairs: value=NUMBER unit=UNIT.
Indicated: value=0 unit=A
